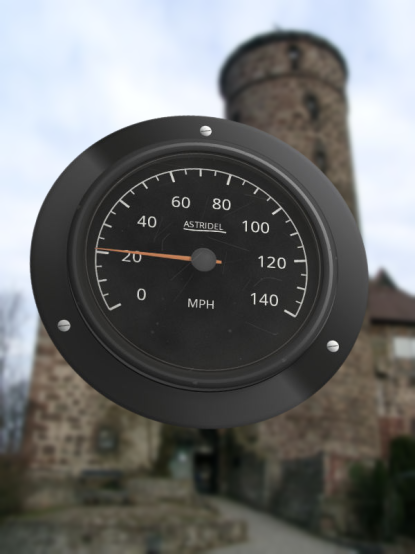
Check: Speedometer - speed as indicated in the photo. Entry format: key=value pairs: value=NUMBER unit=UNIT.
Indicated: value=20 unit=mph
